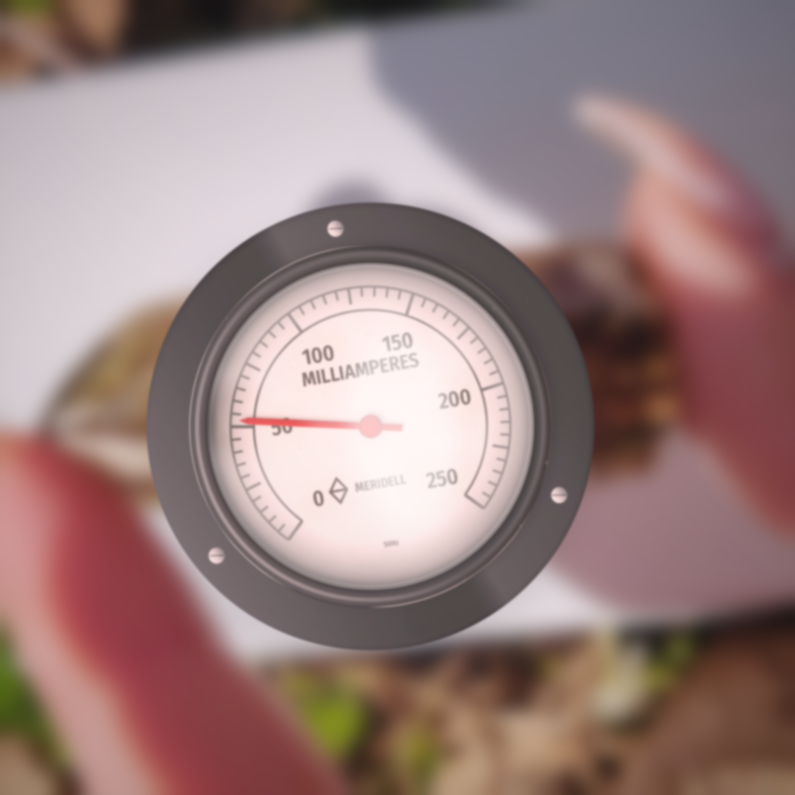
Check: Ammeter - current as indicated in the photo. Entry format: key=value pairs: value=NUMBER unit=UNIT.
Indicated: value=52.5 unit=mA
